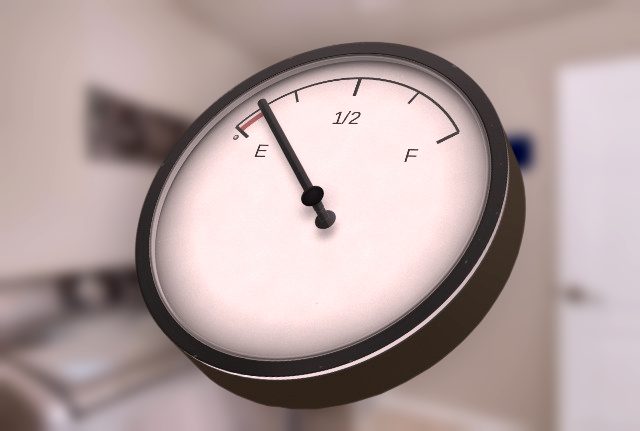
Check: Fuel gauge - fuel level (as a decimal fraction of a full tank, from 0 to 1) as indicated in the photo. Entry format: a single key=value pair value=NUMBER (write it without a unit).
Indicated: value=0.125
